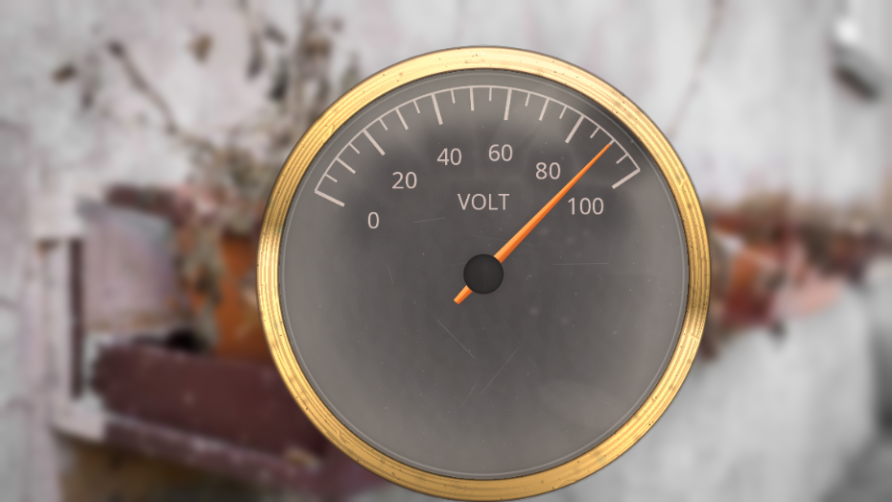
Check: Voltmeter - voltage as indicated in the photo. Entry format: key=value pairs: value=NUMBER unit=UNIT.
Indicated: value=90 unit=V
